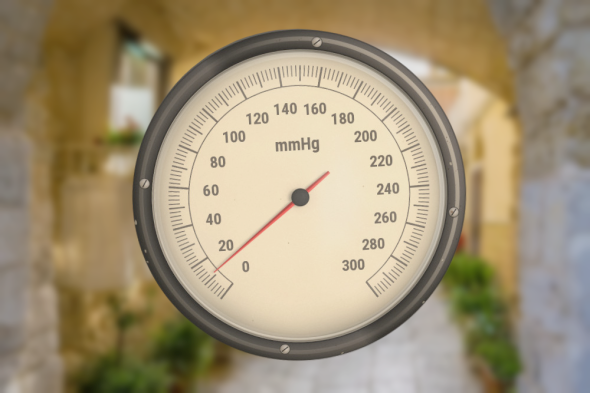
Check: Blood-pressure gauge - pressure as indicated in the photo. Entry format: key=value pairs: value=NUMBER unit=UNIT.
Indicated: value=12 unit=mmHg
